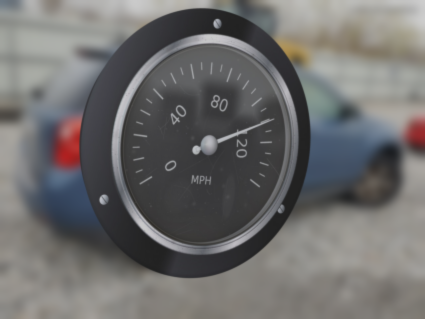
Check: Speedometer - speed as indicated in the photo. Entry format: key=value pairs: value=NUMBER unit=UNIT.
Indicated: value=110 unit=mph
